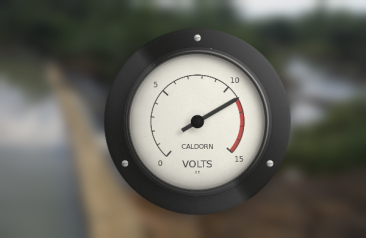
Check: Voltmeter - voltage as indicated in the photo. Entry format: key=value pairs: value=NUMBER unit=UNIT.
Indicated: value=11 unit=V
